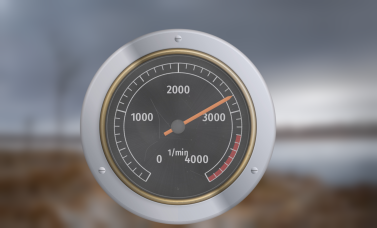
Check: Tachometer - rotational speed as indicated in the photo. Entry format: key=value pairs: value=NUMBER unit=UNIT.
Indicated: value=2800 unit=rpm
